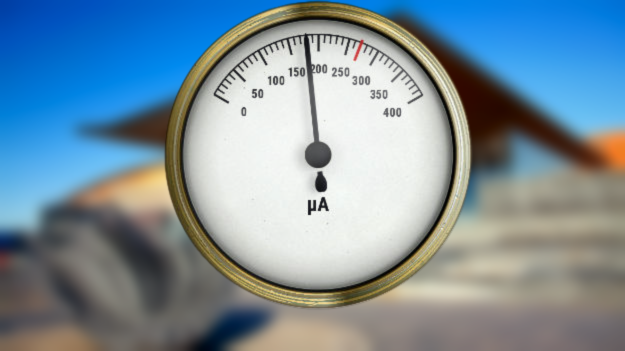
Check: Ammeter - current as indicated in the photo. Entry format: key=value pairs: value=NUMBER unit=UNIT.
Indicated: value=180 unit=µA
